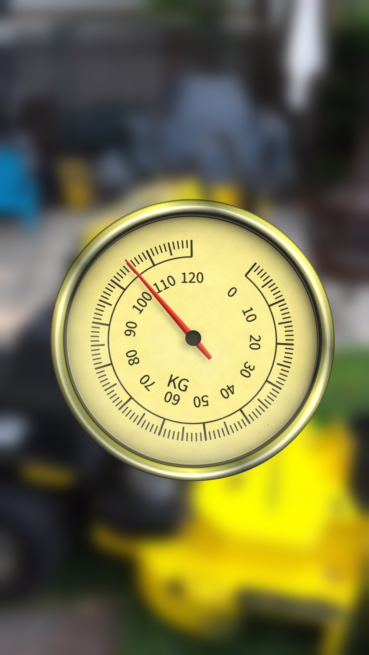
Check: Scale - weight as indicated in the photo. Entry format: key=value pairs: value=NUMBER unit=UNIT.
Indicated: value=105 unit=kg
